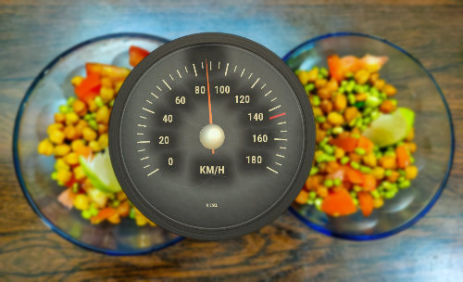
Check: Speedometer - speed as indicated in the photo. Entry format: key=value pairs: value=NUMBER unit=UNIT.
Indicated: value=87.5 unit=km/h
